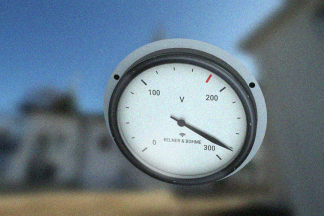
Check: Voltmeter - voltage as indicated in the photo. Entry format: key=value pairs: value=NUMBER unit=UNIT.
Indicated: value=280 unit=V
